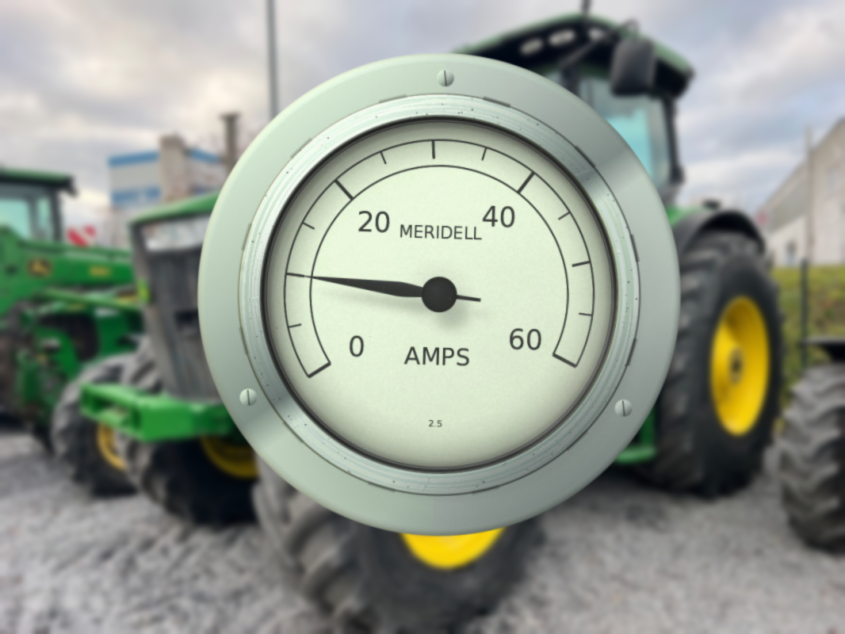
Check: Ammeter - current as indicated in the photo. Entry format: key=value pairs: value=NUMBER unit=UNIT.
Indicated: value=10 unit=A
